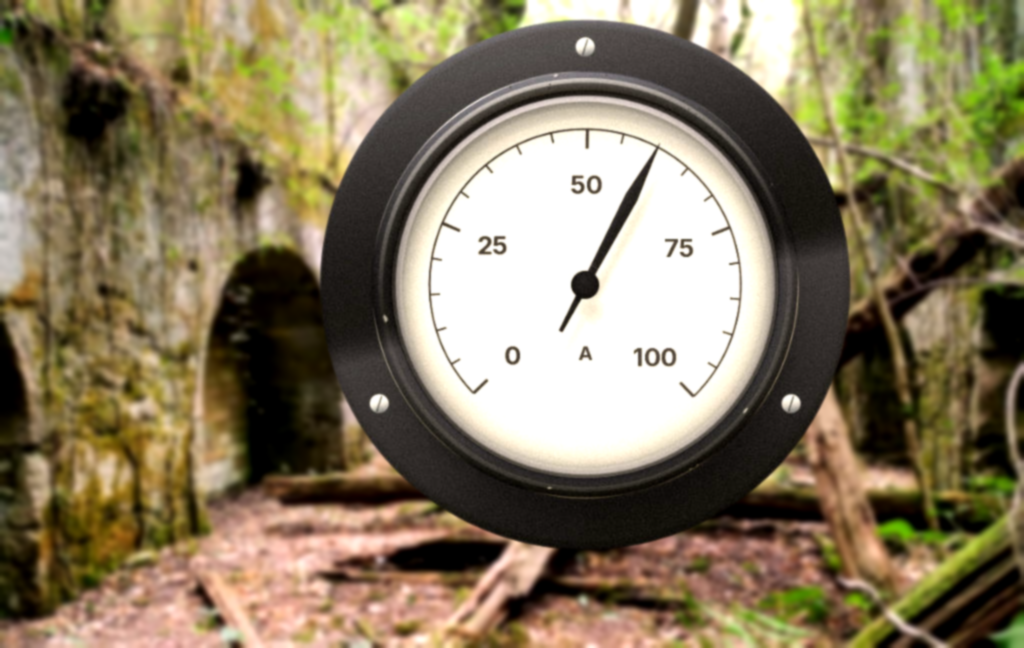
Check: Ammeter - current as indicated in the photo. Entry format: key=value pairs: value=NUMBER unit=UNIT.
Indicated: value=60 unit=A
